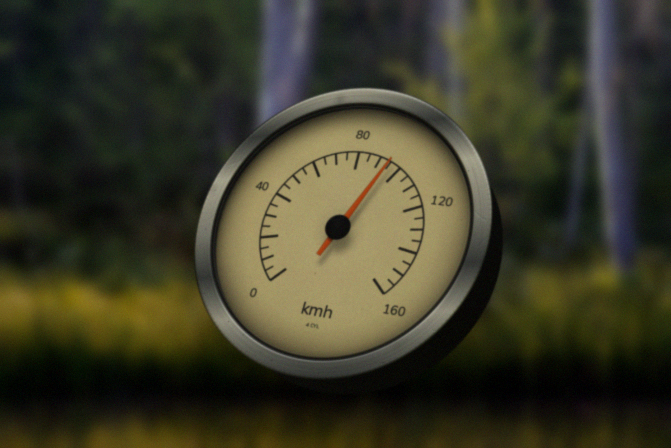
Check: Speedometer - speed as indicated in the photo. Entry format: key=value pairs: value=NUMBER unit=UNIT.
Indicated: value=95 unit=km/h
